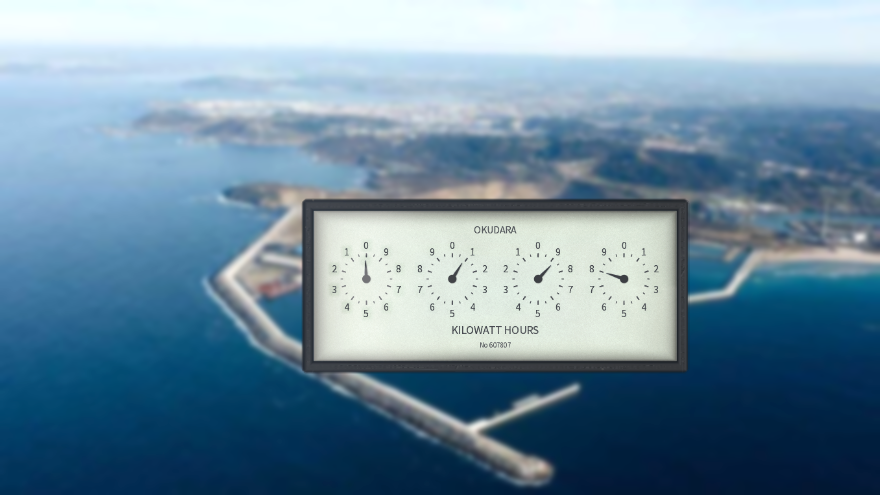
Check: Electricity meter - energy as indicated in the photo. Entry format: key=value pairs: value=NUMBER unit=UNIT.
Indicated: value=88 unit=kWh
